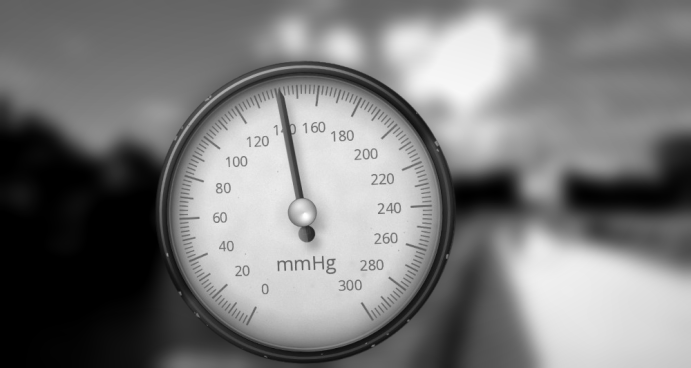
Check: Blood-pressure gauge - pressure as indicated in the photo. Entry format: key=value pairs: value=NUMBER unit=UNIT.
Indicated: value=142 unit=mmHg
